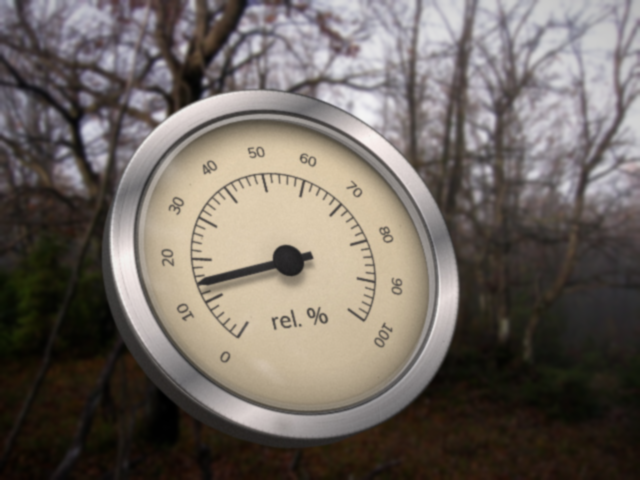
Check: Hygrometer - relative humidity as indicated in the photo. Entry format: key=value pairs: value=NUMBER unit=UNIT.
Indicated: value=14 unit=%
